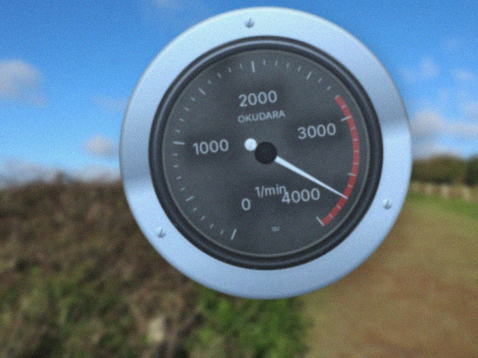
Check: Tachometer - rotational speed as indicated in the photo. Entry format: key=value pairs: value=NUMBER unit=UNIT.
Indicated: value=3700 unit=rpm
